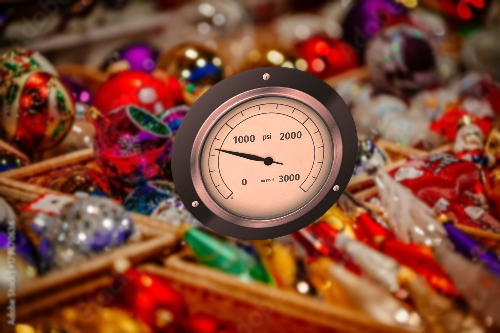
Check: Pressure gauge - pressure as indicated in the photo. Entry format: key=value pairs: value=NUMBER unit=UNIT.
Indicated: value=700 unit=psi
